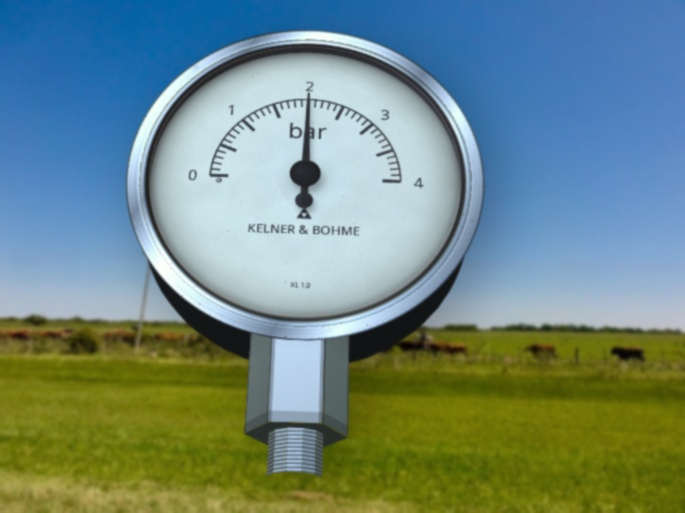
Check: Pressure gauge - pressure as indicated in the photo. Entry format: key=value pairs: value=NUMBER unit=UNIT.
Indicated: value=2 unit=bar
